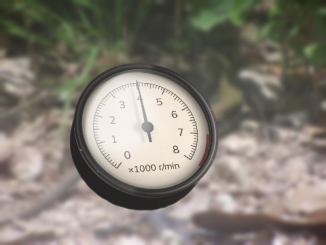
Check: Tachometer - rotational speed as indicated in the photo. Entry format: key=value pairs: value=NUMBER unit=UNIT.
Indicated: value=4000 unit=rpm
